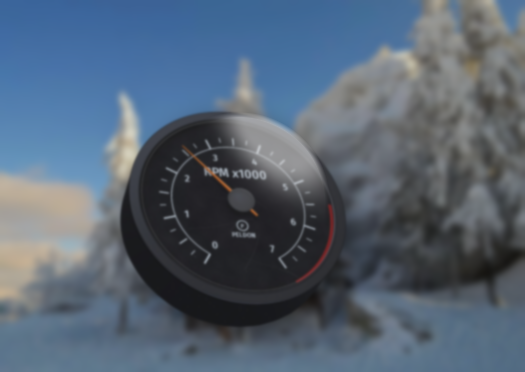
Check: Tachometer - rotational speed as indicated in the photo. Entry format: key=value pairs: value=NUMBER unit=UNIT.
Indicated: value=2500 unit=rpm
